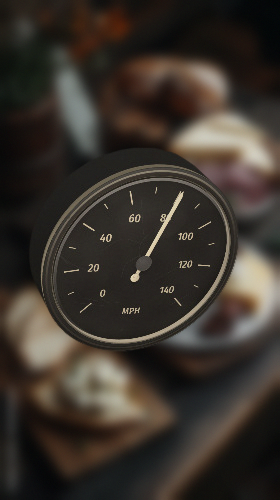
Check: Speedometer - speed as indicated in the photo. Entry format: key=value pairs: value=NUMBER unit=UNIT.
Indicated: value=80 unit=mph
